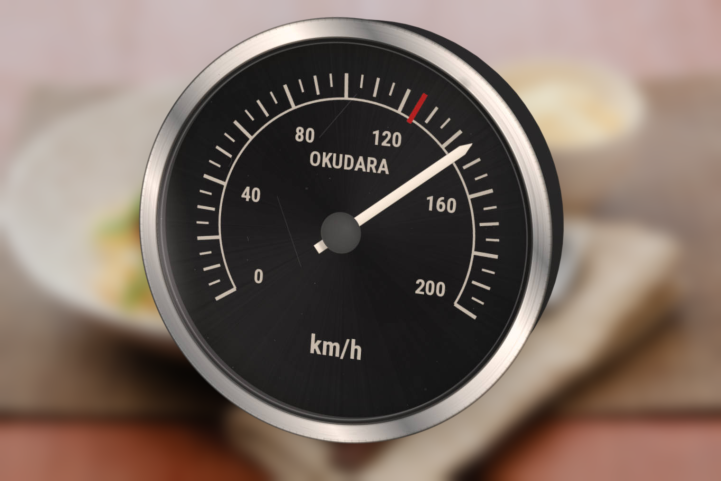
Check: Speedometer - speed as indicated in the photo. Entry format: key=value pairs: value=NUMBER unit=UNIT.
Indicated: value=145 unit=km/h
